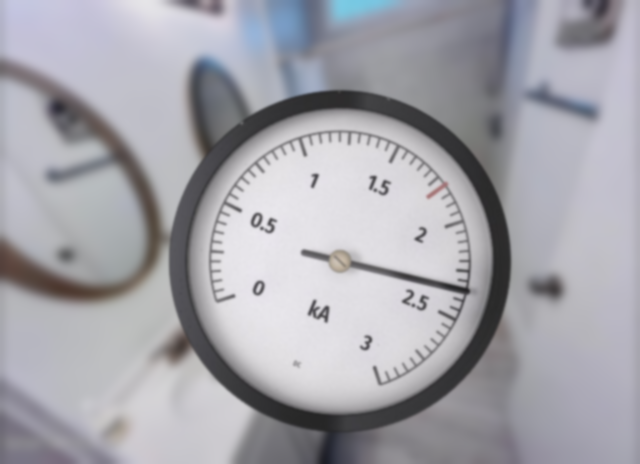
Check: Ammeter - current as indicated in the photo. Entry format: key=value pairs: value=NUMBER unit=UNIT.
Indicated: value=2.35 unit=kA
